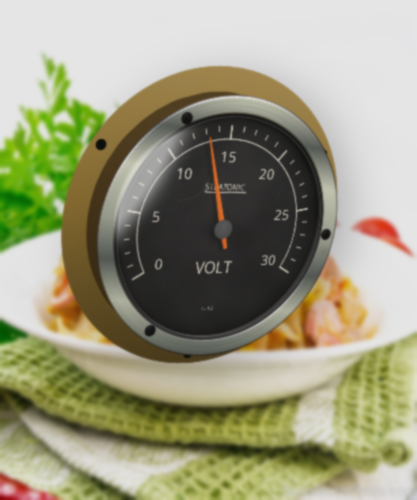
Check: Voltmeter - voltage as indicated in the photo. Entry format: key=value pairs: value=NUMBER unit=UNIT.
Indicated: value=13 unit=V
